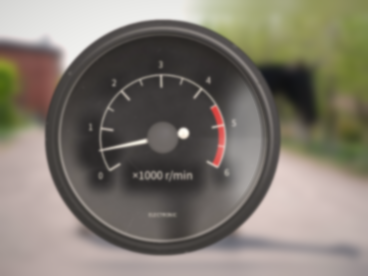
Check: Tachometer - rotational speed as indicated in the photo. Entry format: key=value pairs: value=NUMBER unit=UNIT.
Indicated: value=500 unit=rpm
